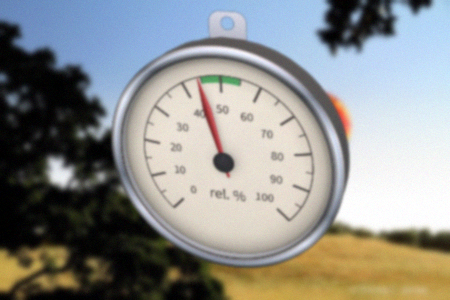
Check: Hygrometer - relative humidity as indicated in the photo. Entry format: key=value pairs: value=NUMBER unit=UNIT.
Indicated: value=45 unit=%
